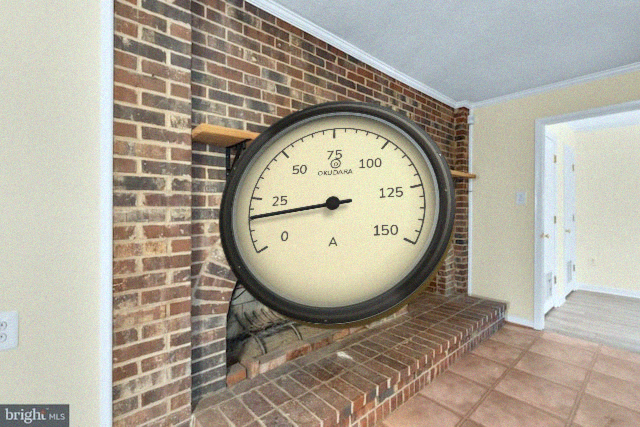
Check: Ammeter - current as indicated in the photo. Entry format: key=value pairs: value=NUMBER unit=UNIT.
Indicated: value=15 unit=A
